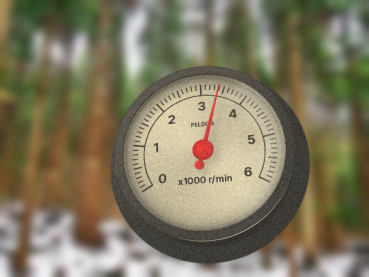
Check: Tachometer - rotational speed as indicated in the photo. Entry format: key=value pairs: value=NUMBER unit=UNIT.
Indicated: value=3400 unit=rpm
